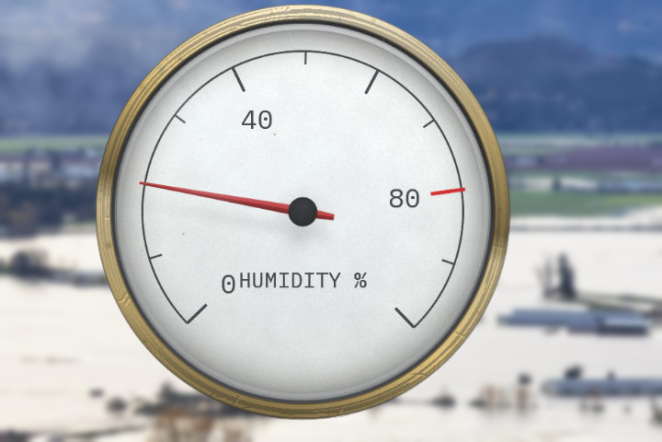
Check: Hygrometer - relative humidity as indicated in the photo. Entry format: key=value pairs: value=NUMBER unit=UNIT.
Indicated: value=20 unit=%
